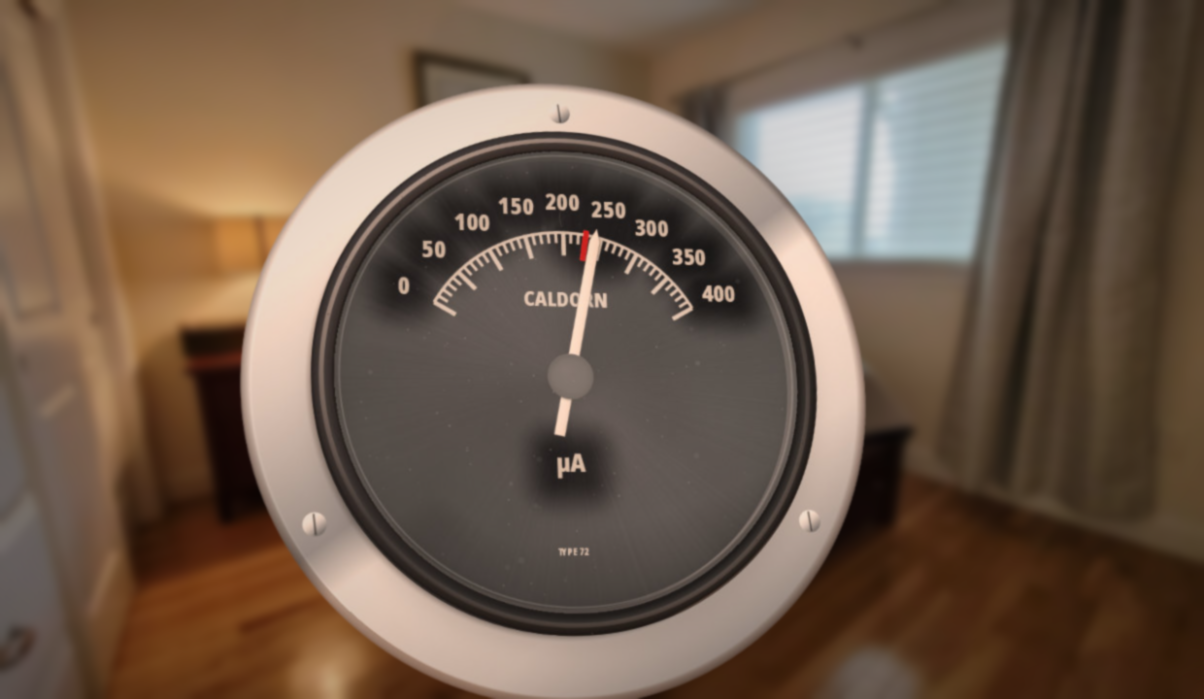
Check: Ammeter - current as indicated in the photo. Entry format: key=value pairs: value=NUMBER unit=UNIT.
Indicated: value=240 unit=µA
